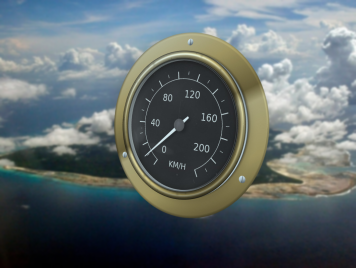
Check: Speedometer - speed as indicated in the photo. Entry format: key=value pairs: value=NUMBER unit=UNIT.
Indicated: value=10 unit=km/h
